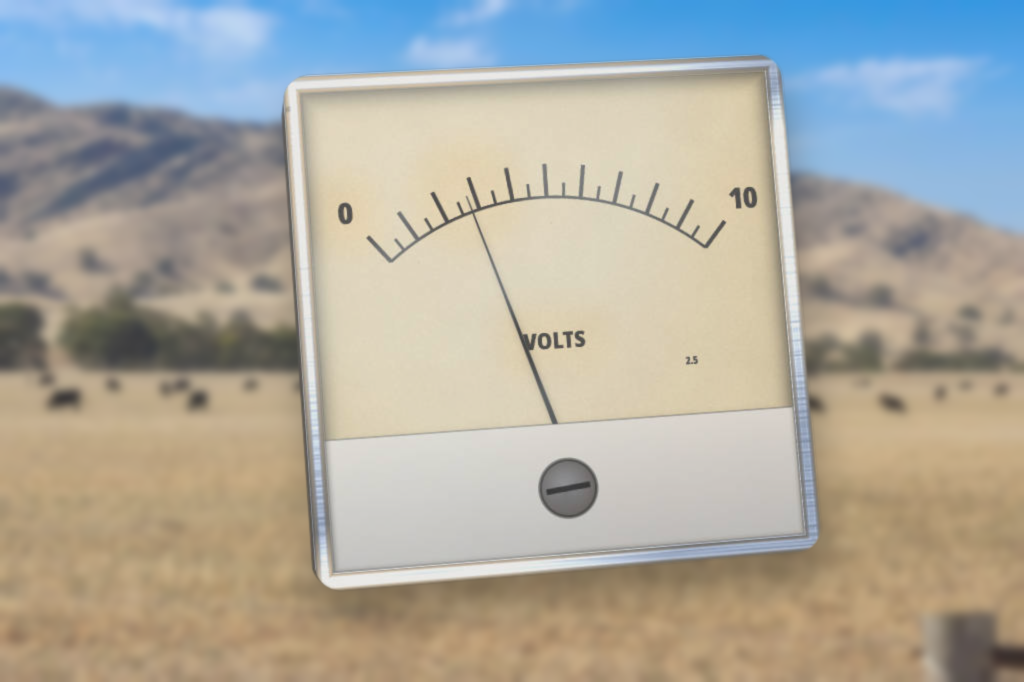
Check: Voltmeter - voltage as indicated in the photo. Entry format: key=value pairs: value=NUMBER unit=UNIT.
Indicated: value=2.75 unit=V
